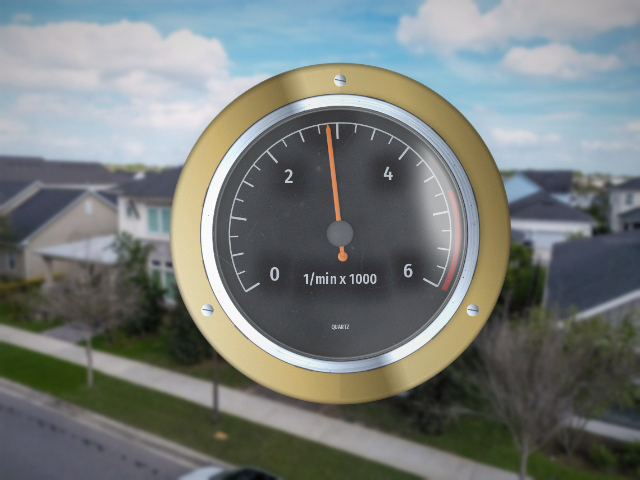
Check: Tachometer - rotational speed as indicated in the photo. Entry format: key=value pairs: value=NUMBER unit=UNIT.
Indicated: value=2875 unit=rpm
